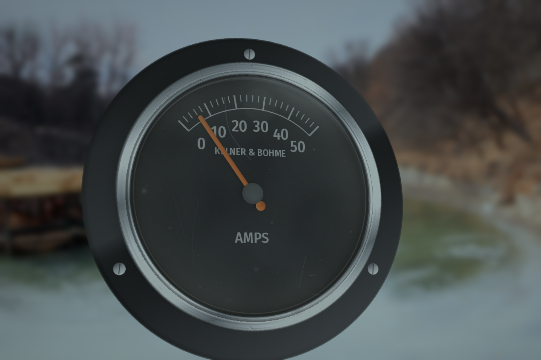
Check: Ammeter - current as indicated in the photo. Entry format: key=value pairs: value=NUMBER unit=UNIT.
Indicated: value=6 unit=A
